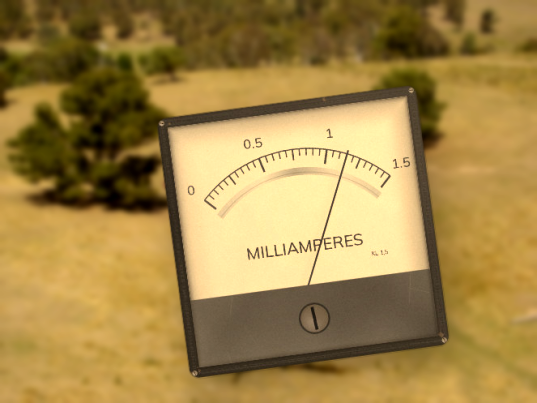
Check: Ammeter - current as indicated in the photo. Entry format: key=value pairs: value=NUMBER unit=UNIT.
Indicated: value=1.15 unit=mA
